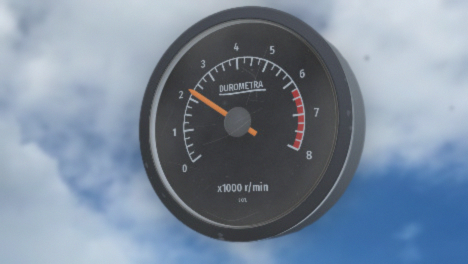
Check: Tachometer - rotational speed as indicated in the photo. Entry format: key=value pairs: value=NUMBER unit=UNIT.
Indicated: value=2250 unit=rpm
